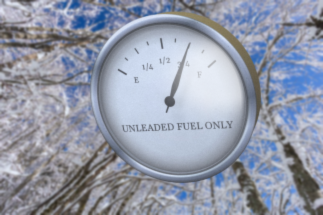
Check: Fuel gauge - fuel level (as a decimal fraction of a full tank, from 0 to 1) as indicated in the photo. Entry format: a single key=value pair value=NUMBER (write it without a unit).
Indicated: value=0.75
